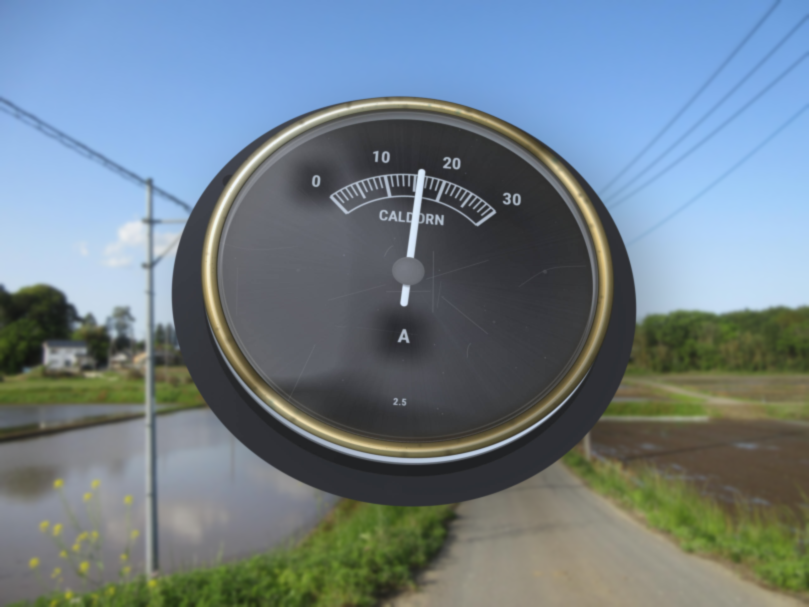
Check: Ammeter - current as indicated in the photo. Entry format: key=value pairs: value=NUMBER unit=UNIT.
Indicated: value=16 unit=A
